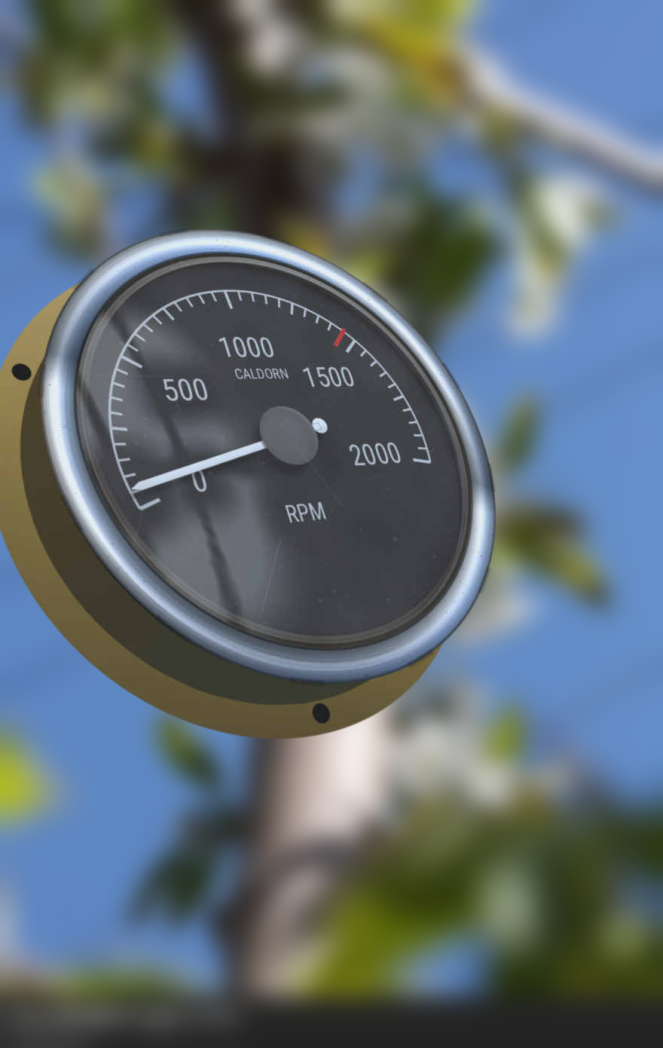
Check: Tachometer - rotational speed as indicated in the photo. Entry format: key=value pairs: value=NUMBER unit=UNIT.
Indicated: value=50 unit=rpm
